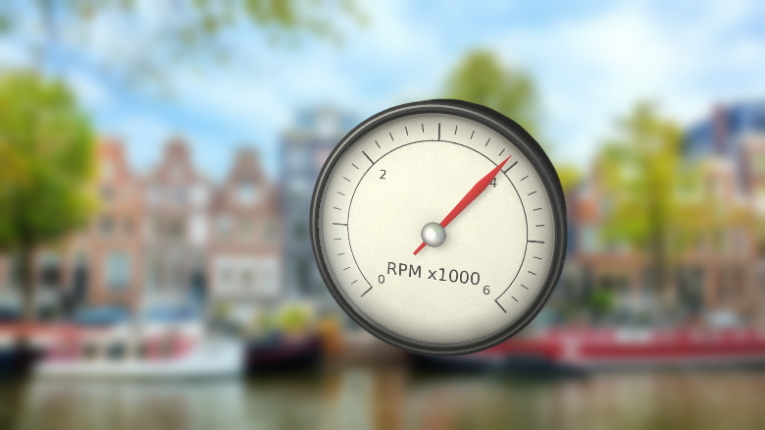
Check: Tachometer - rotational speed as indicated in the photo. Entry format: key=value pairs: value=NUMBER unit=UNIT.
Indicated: value=3900 unit=rpm
